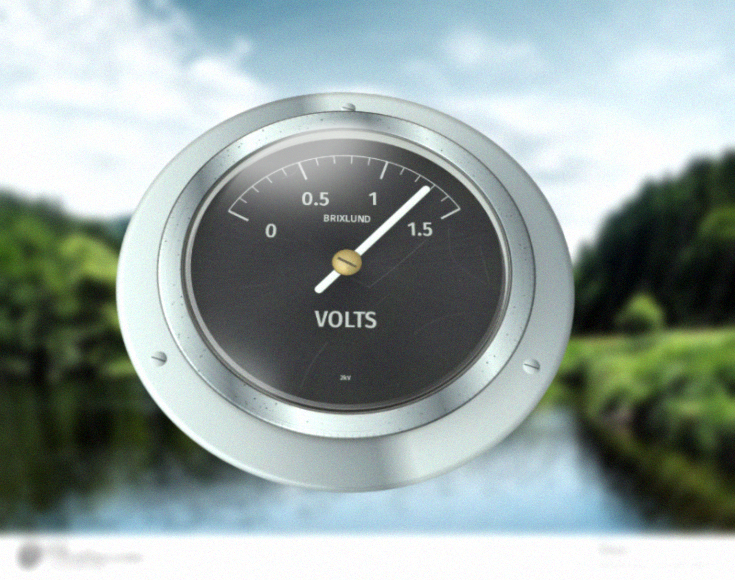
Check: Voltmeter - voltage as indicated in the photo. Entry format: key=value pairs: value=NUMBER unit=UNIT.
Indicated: value=1.3 unit=V
